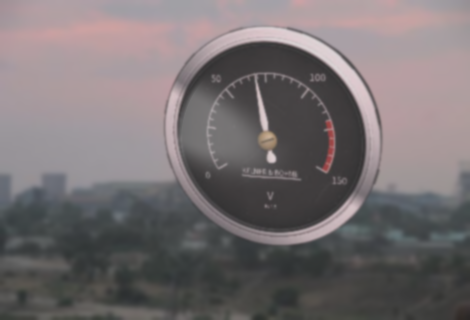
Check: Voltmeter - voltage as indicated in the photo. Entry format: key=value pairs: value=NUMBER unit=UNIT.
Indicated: value=70 unit=V
